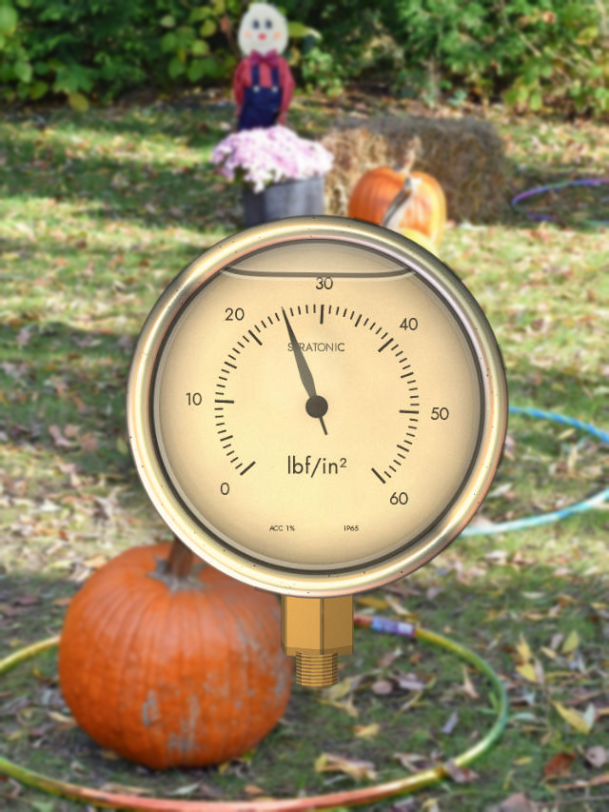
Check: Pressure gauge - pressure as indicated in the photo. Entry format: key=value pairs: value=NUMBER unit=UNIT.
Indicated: value=25 unit=psi
